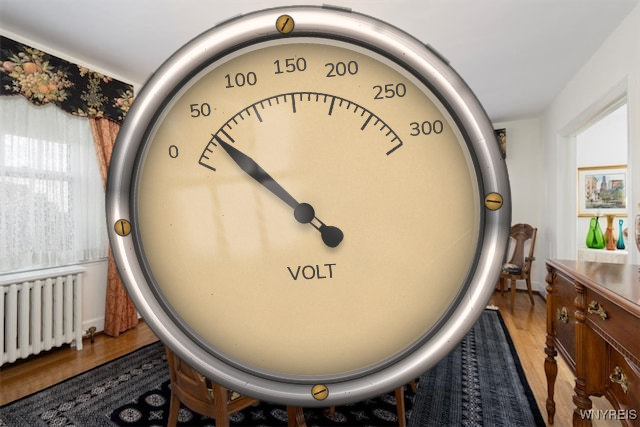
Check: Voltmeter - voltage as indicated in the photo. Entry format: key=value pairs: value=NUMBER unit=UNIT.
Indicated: value=40 unit=V
